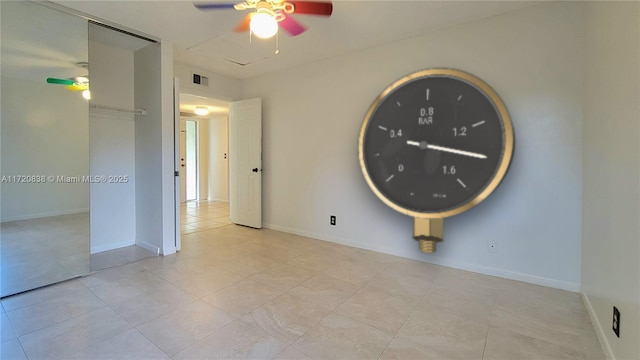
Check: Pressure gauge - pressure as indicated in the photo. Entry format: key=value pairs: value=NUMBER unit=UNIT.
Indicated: value=1.4 unit=bar
